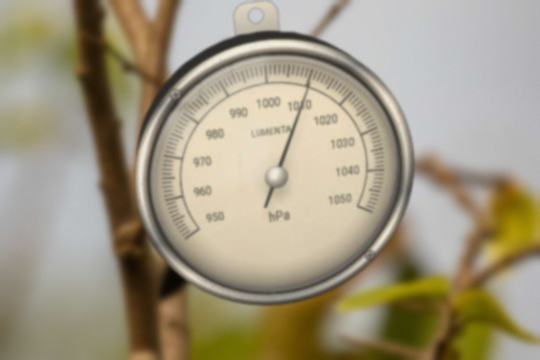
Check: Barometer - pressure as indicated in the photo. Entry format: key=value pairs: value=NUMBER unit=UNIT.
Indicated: value=1010 unit=hPa
